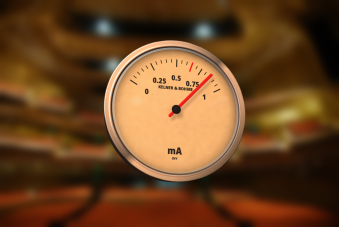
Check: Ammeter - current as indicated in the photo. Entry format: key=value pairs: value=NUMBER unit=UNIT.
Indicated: value=0.85 unit=mA
